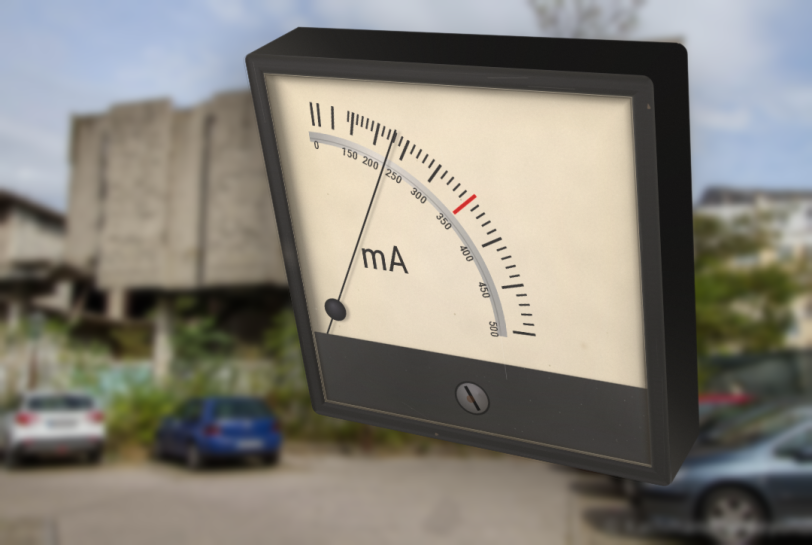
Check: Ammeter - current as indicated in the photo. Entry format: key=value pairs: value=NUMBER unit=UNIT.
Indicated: value=230 unit=mA
